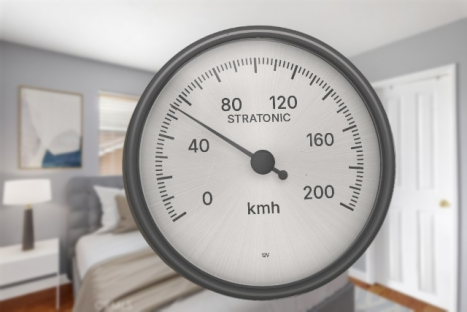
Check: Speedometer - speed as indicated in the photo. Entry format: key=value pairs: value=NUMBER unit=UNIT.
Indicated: value=54 unit=km/h
